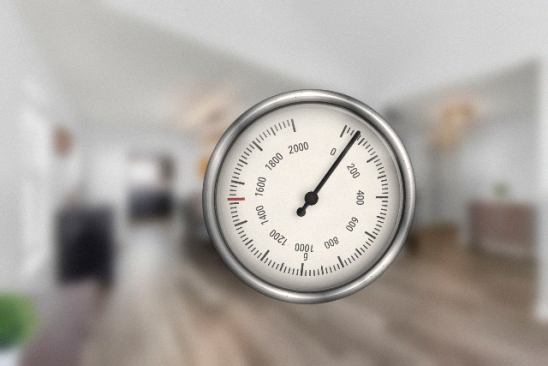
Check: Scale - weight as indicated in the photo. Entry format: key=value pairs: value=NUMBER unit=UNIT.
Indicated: value=60 unit=g
